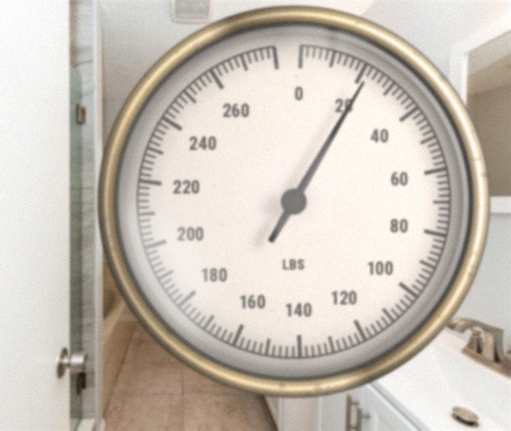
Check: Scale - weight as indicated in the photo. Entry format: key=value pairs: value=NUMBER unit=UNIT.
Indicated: value=22 unit=lb
